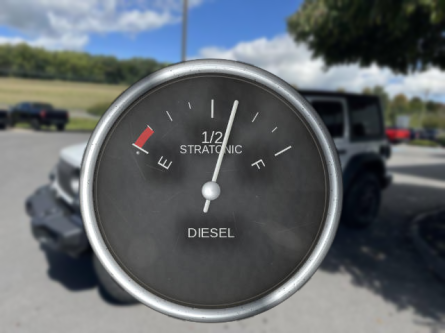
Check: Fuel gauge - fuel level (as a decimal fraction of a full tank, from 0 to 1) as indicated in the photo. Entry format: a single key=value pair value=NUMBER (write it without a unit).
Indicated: value=0.625
